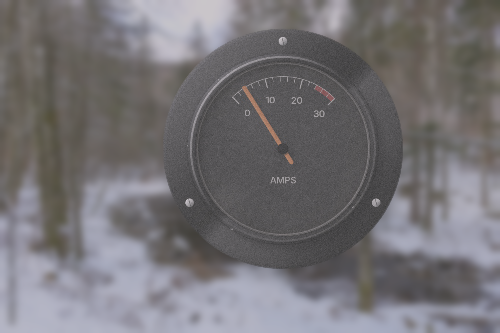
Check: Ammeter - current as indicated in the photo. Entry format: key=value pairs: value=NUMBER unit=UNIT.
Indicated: value=4 unit=A
